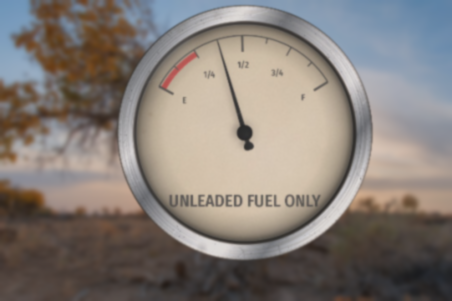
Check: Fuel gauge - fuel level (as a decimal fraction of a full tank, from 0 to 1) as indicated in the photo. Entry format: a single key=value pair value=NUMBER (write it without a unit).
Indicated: value=0.375
